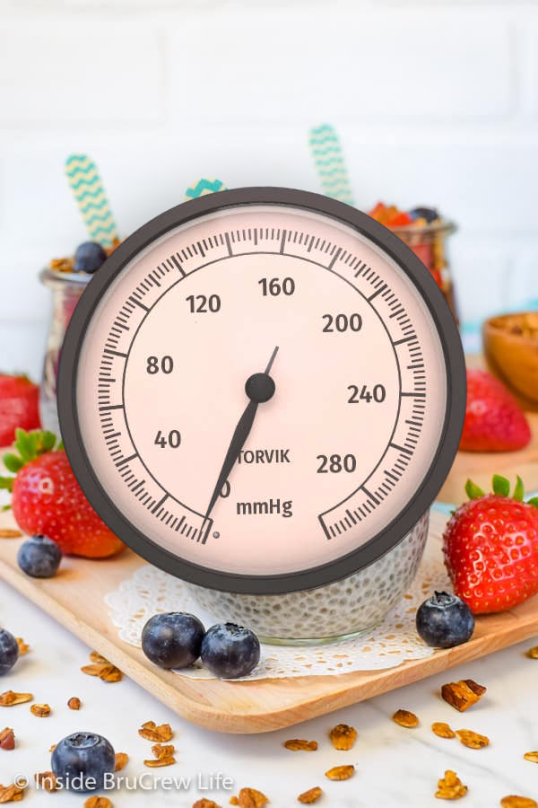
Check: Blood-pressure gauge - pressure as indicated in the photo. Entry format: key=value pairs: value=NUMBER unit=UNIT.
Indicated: value=2 unit=mmHg
